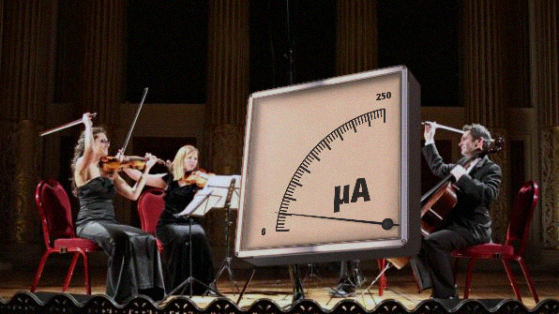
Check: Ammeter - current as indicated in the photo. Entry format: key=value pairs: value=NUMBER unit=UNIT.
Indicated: value=25 unit=µA
